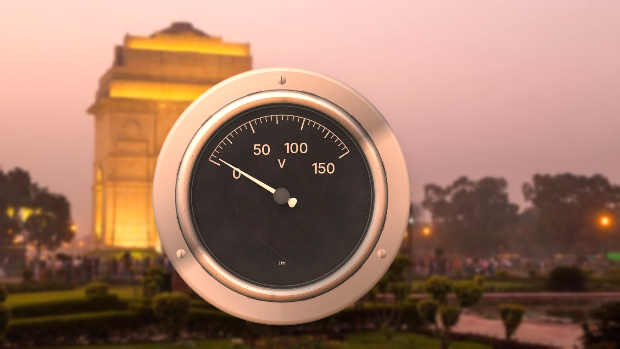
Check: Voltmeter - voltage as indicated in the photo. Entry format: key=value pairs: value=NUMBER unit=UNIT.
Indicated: value=5 unit=V
